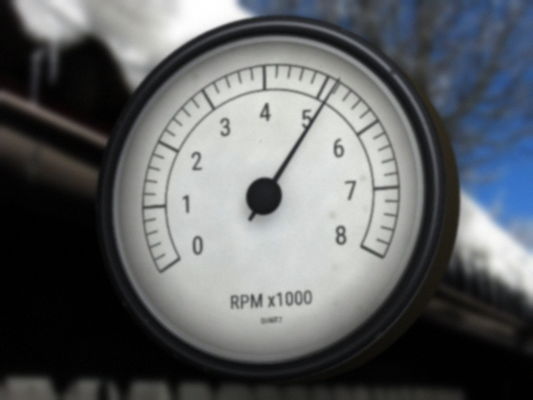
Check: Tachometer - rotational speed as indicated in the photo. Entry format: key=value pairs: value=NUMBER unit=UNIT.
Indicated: value=5200 unit=rpm
